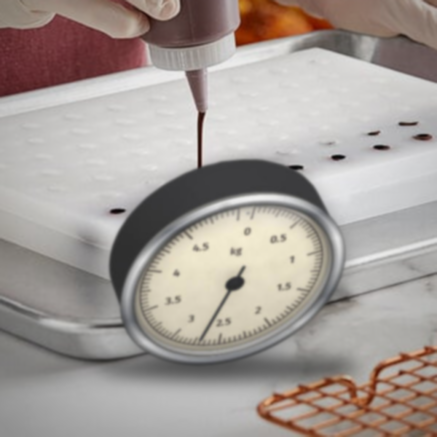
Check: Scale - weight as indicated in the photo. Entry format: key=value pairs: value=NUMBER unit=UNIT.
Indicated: value=2.75 unit=kg
